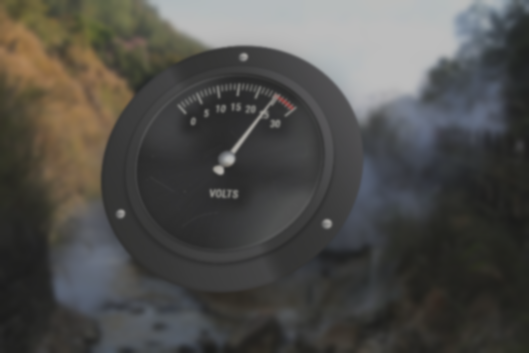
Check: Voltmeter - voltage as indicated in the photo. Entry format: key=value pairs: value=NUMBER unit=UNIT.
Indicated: value=25 unit=V
